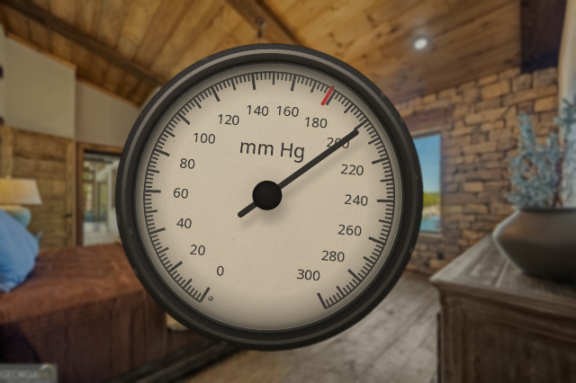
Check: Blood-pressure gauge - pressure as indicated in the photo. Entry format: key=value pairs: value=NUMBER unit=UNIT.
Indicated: value=202 unit=mmHg
